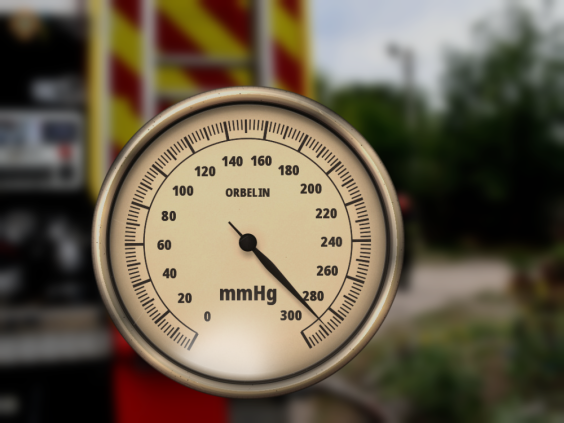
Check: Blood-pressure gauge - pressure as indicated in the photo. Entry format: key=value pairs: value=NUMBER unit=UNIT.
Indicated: value=288 unit=mmHg
